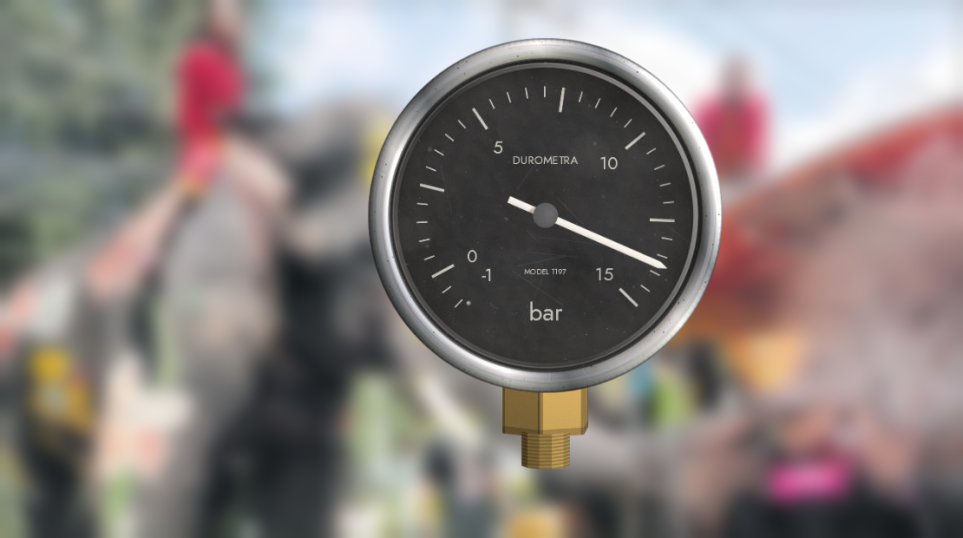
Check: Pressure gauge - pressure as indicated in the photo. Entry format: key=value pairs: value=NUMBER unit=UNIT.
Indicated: value=13.75 unit=bar
